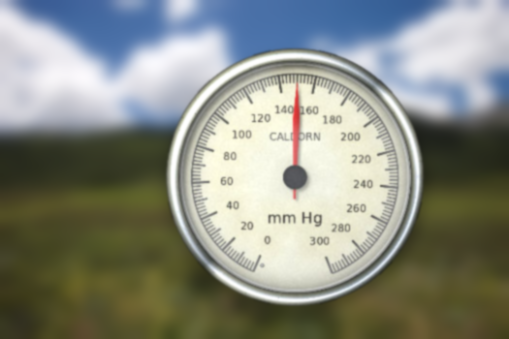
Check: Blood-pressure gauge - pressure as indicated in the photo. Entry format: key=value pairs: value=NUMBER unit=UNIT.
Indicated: value=150 unit=mmHg
